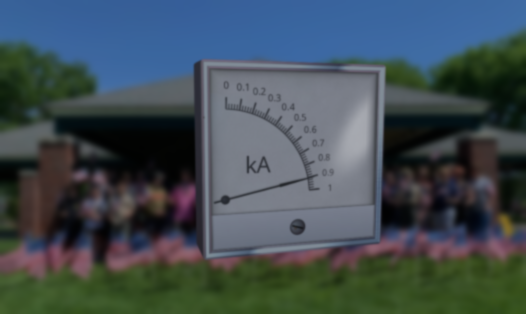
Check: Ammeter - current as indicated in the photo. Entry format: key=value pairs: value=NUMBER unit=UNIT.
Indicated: value=0.9 unit=kA
